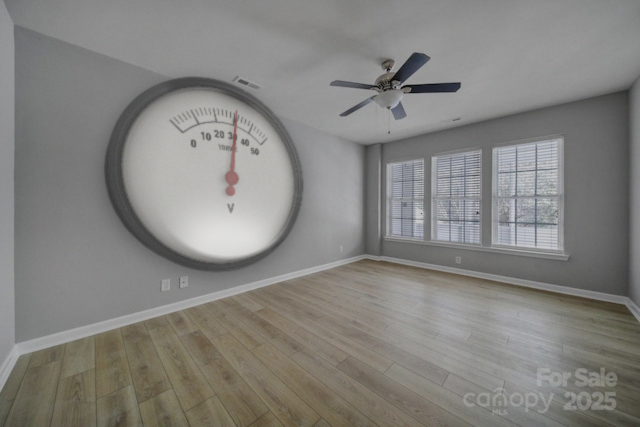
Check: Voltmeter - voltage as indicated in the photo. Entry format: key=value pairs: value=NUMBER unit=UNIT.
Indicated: value=30 unit=V
